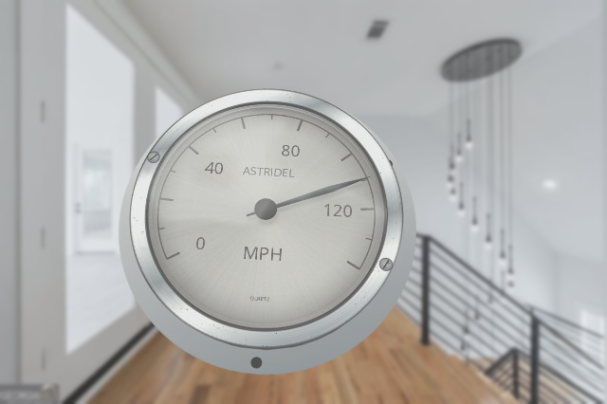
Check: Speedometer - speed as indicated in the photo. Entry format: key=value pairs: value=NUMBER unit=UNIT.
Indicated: value=110 unit=mph
